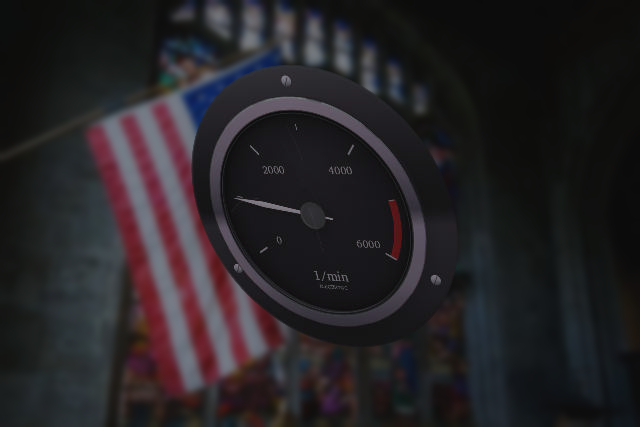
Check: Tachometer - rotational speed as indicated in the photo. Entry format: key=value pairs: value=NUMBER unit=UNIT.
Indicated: value=1000 unit=rpm
